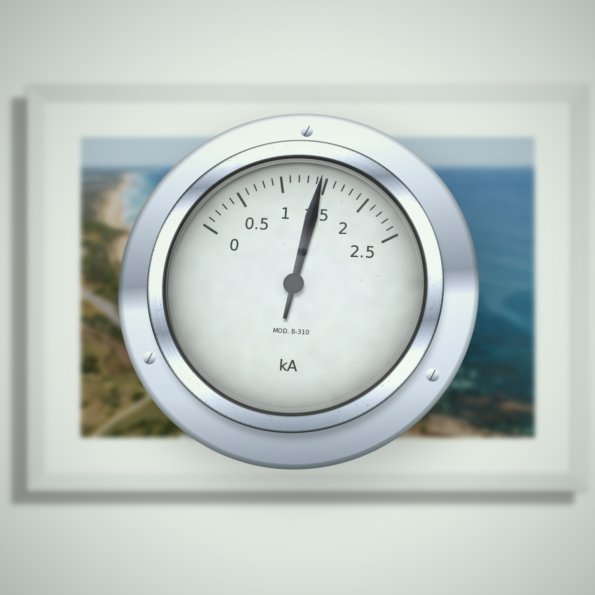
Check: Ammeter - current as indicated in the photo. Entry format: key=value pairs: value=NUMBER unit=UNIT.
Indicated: value=1.45 unit=kA
